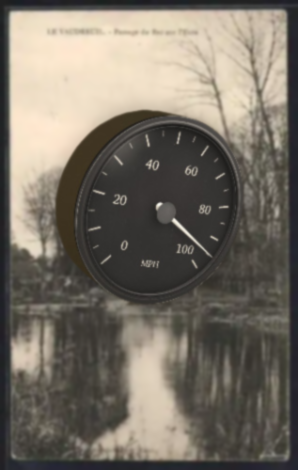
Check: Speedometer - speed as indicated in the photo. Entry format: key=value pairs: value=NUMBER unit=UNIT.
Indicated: value=95 unit=mph
